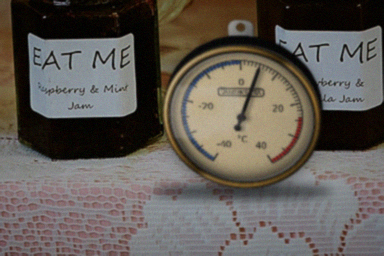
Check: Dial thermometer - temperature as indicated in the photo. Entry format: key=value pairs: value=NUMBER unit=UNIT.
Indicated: value=5 unit=°C
